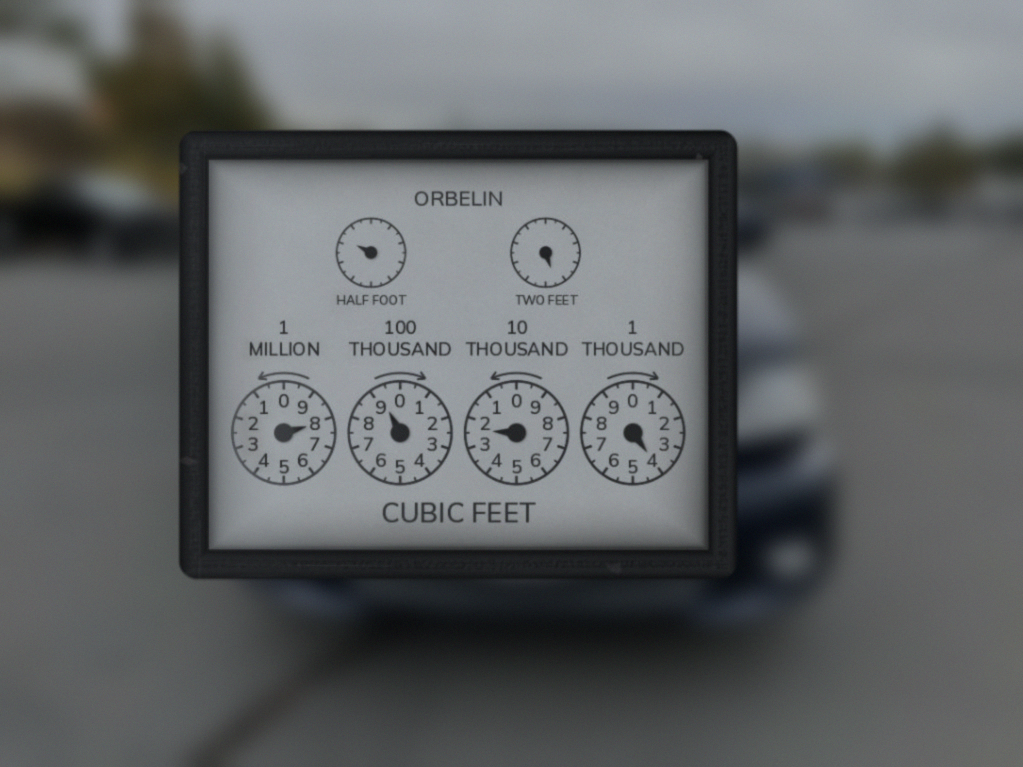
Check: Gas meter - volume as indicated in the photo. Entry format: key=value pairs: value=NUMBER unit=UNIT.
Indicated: value=792400 unit=ft³
